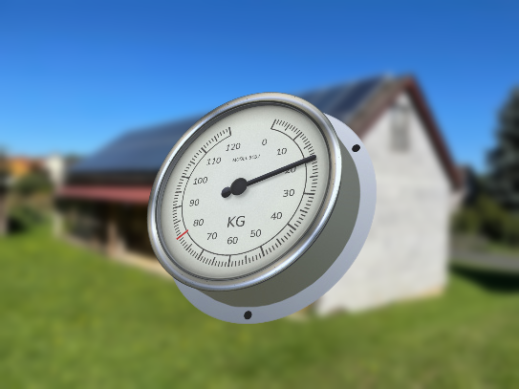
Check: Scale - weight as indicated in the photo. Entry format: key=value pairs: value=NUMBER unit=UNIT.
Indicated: value=20 unit=kg
